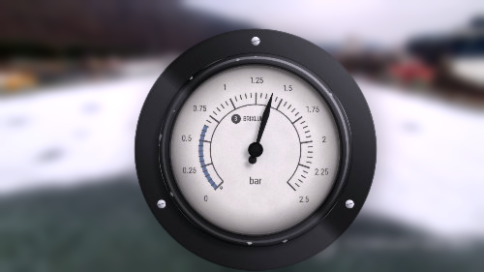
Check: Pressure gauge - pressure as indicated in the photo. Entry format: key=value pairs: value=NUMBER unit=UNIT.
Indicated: value=1.4 unit=bar
